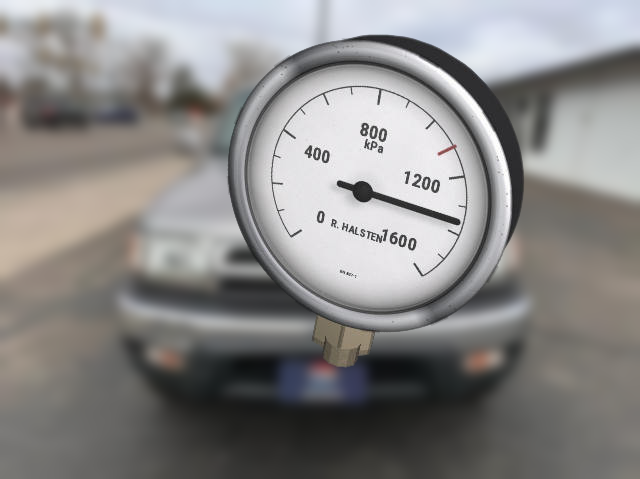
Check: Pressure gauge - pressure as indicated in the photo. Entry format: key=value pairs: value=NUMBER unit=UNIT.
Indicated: value=1350 unit=kPa
